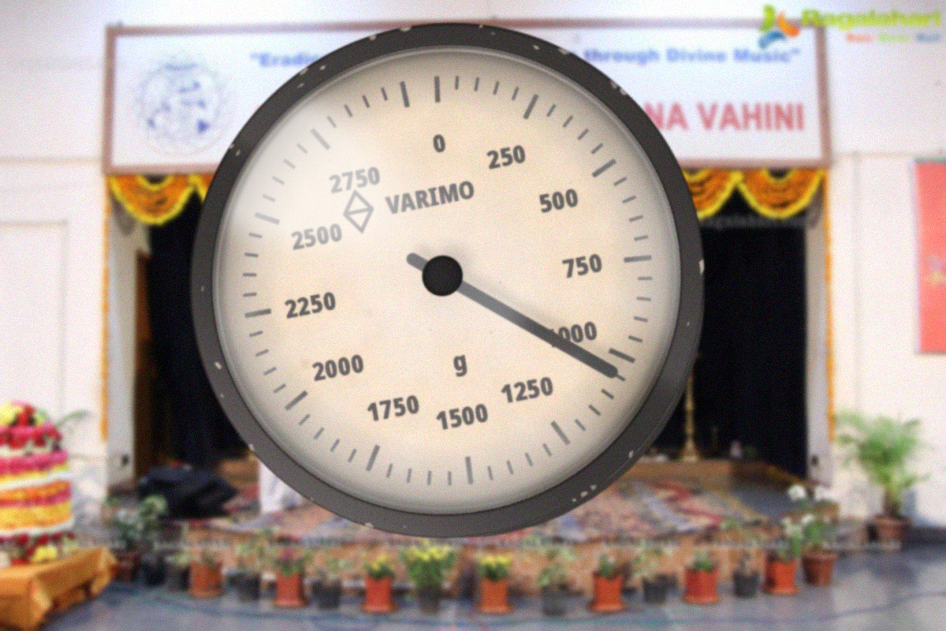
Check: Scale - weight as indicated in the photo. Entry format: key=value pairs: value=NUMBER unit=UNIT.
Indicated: value=1050 unit=g
